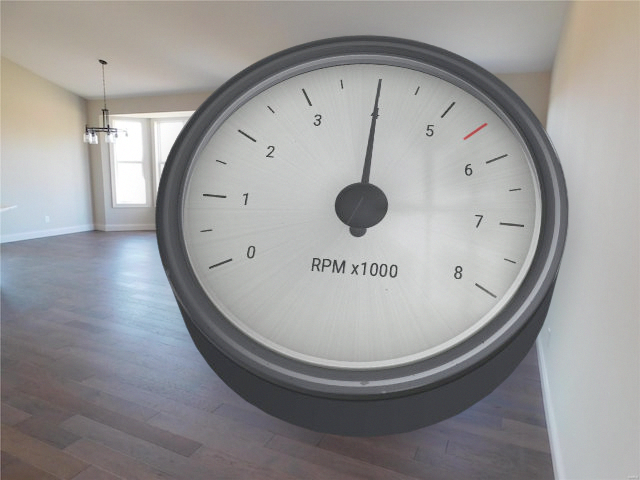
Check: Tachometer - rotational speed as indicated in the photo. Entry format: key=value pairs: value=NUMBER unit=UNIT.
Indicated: value=4000 unit=rpm
